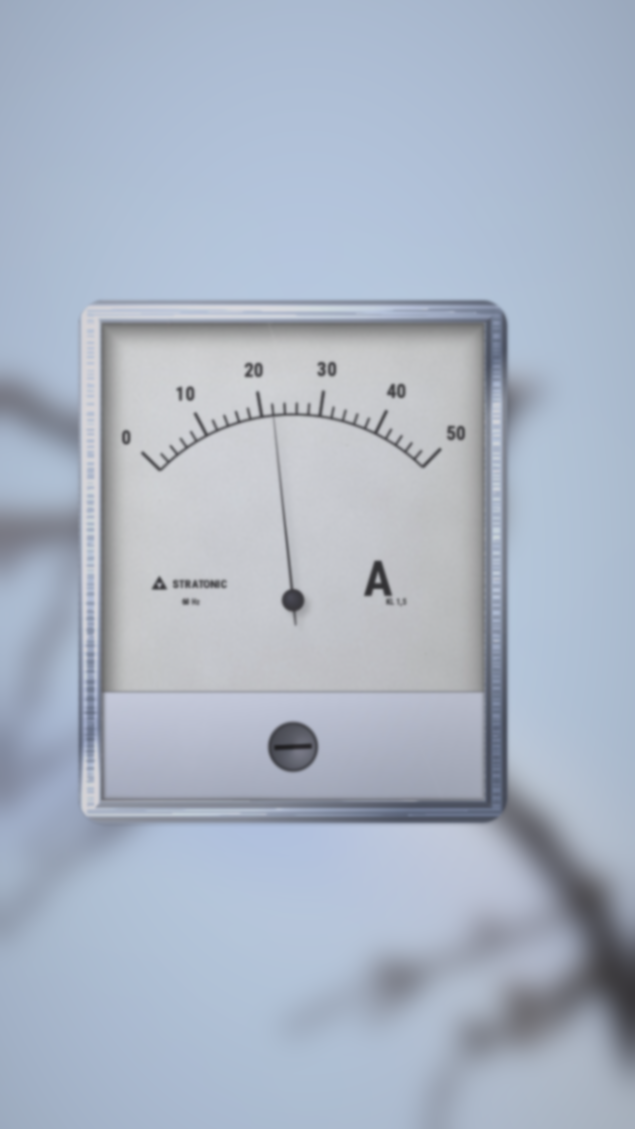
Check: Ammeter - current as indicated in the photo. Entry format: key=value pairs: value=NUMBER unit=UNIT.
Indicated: value=22 unit=A
